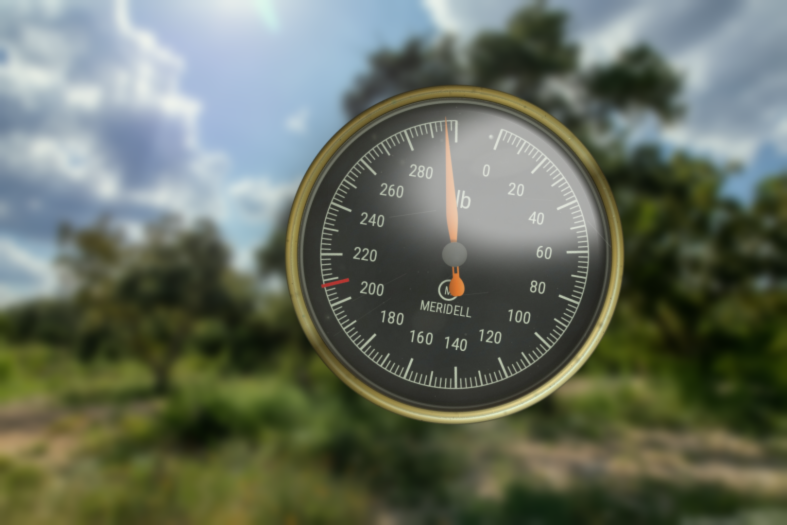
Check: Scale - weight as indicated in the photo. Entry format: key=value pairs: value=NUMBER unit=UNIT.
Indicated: value=296 unit=lb
